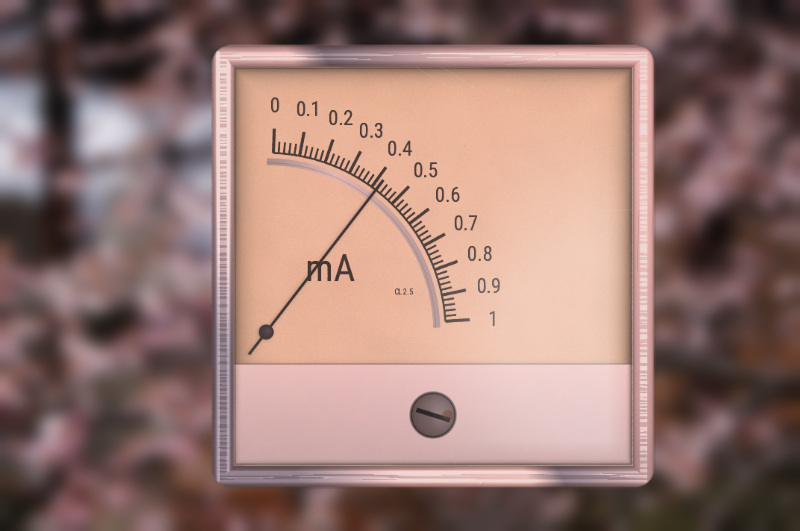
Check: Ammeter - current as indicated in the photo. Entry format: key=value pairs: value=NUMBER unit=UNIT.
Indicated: value=0.42 unit=mA
